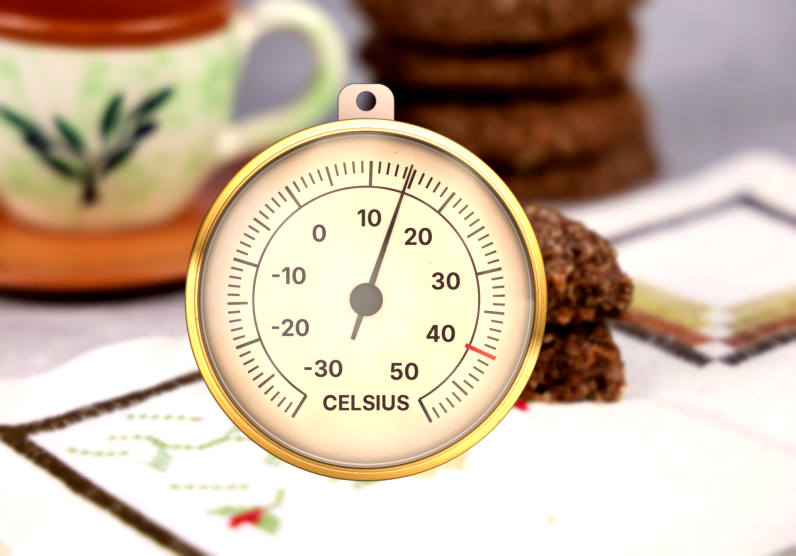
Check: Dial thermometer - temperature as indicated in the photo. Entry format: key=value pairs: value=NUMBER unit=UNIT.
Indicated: value=14.5 unit=°C
